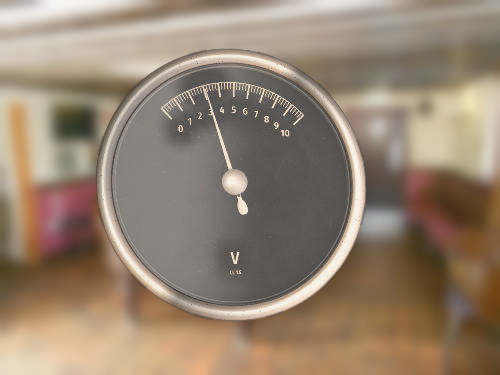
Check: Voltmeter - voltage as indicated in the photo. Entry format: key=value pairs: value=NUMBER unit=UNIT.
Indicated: value=3 unit=V
